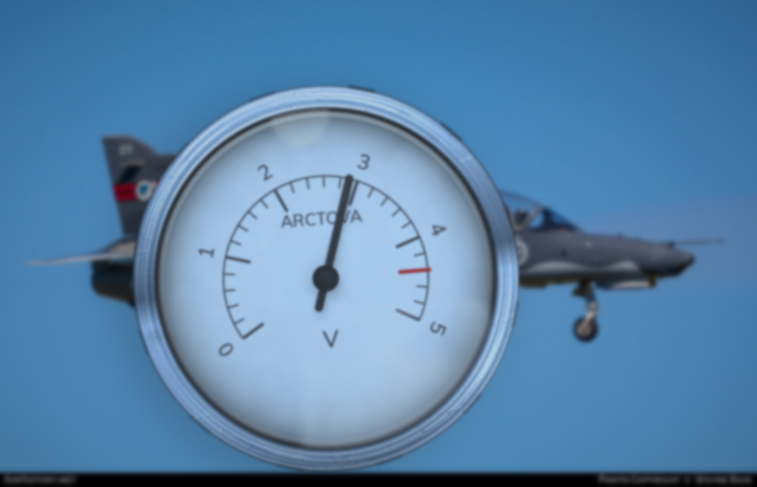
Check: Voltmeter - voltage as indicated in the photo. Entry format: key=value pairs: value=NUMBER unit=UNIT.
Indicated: value=2.9 unit=V
